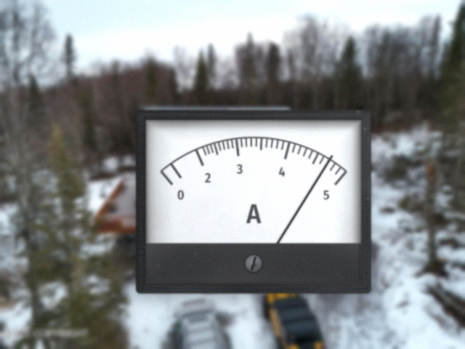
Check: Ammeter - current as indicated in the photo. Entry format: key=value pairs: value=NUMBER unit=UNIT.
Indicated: value=4.7 unit=A
